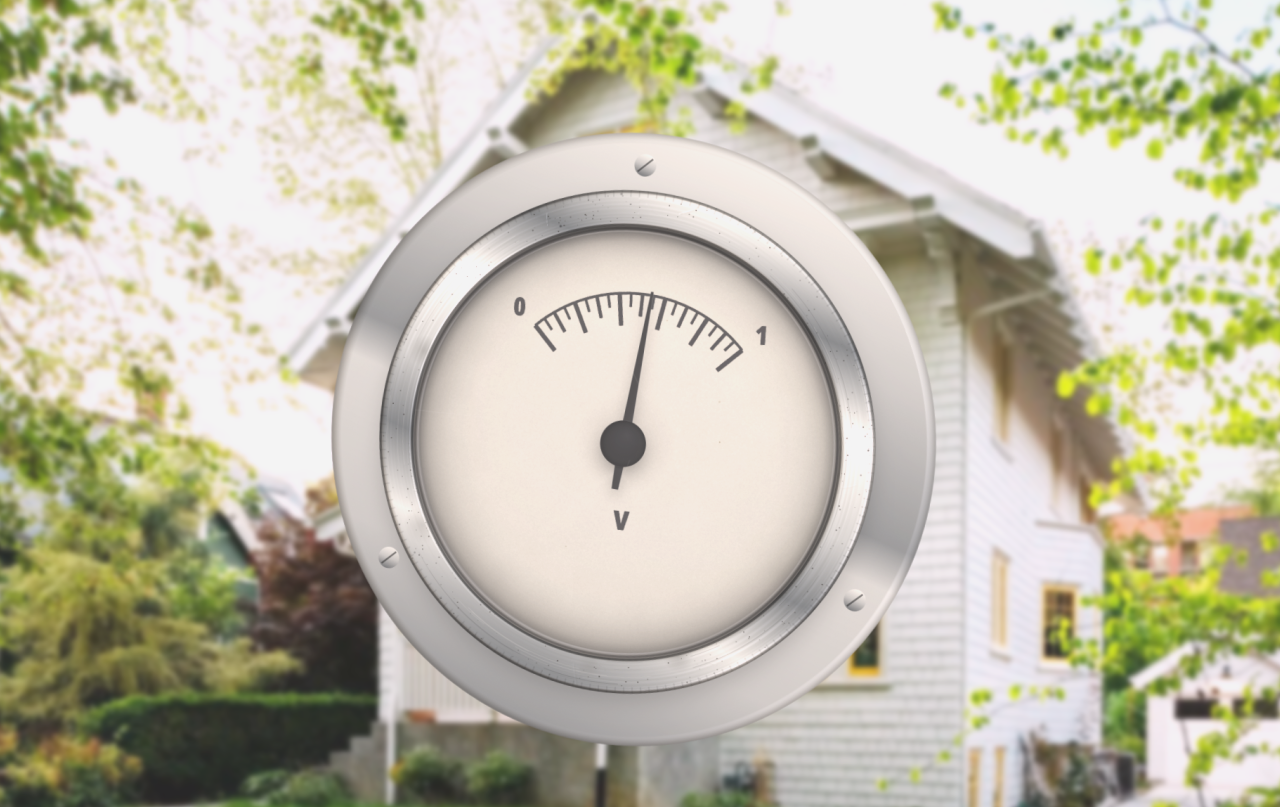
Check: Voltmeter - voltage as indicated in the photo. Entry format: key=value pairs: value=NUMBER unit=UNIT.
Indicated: value=0.55 unit=V
